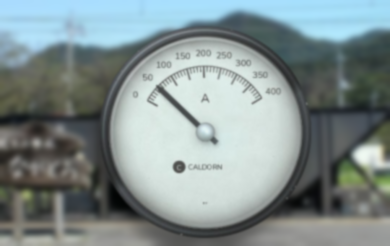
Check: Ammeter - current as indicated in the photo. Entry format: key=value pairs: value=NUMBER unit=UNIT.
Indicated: value=50 unit=A
